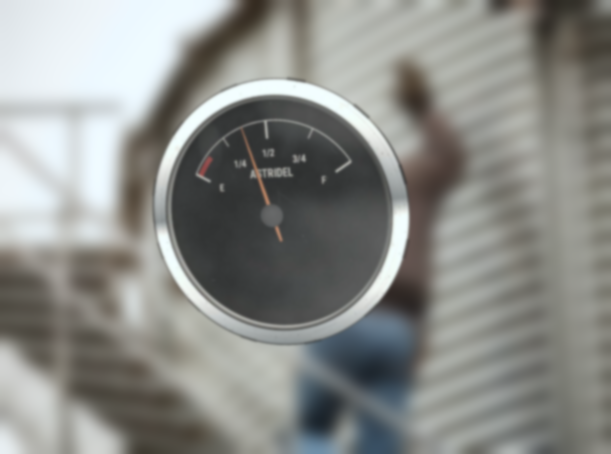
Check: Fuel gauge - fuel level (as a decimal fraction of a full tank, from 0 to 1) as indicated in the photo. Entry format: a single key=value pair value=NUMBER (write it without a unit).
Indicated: value=0.375
